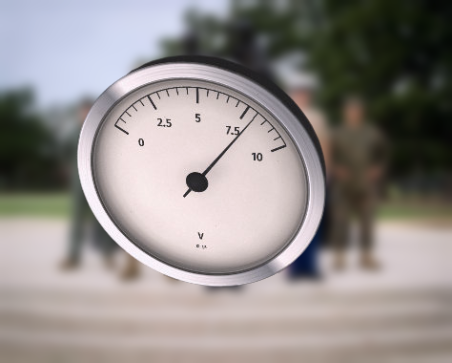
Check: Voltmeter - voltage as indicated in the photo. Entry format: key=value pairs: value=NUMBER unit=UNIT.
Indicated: value=8 unit=V
